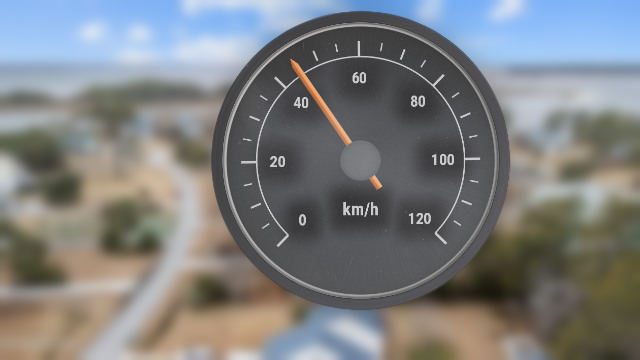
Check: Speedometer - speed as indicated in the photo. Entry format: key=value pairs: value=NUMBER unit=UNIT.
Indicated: value=45 unit=km/h
